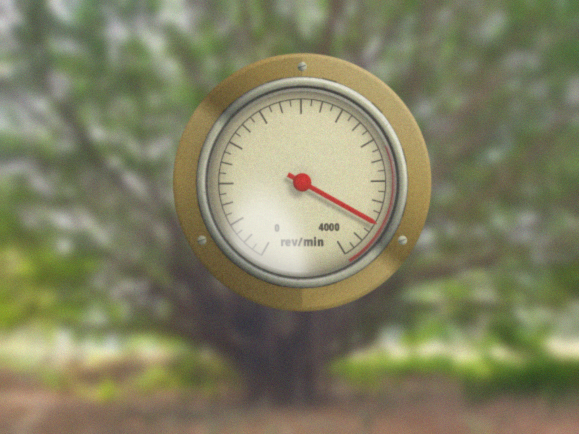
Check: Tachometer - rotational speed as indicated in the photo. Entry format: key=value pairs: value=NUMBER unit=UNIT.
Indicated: value=3600 unit=rpm
